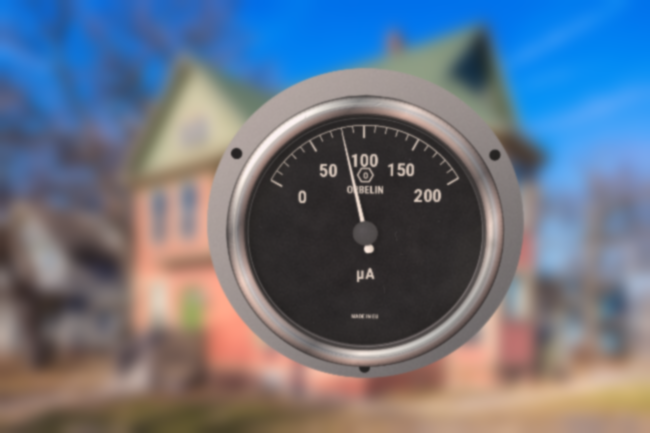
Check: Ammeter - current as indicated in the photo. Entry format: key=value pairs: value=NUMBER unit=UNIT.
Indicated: value=80 unit=µA
